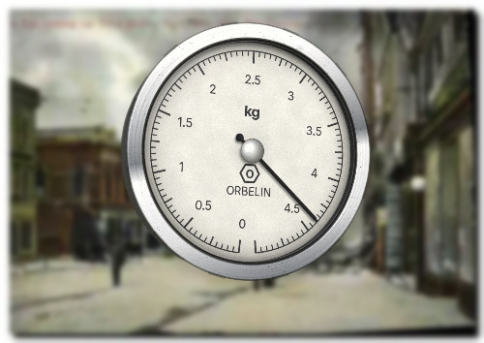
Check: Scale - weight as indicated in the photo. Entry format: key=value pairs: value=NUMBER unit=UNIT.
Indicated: value=4.4 unit=kg
